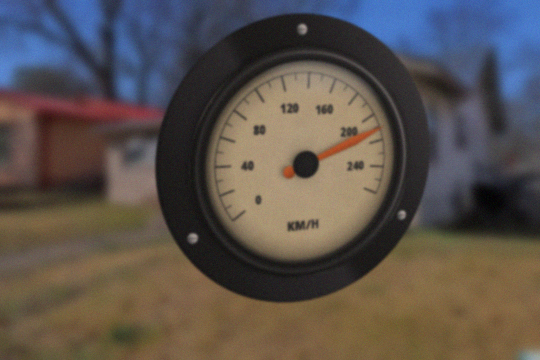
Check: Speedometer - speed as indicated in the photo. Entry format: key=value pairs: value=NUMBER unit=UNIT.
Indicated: value=210 unit=km/h
